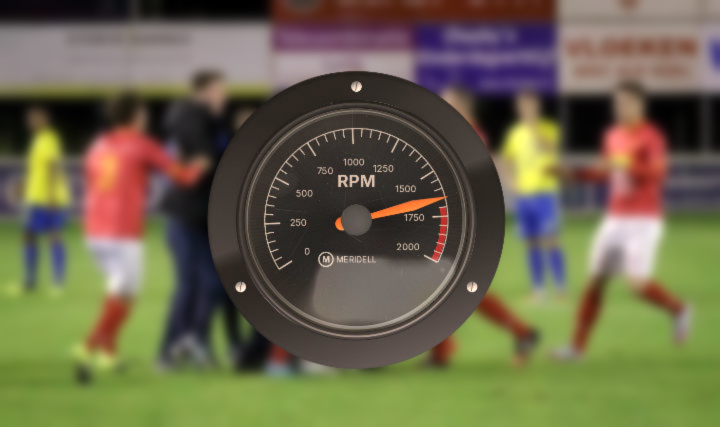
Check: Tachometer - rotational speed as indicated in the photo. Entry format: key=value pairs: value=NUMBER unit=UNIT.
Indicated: value=1650 unit=rpm
